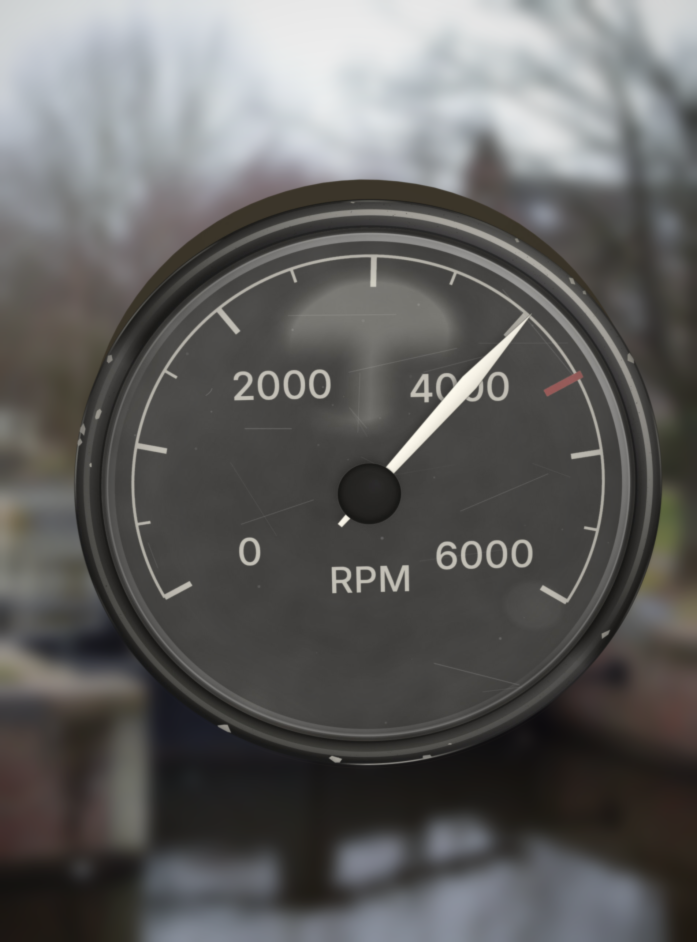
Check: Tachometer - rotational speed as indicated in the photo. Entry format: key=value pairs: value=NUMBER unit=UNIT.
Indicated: value=4000 unit=rpm
